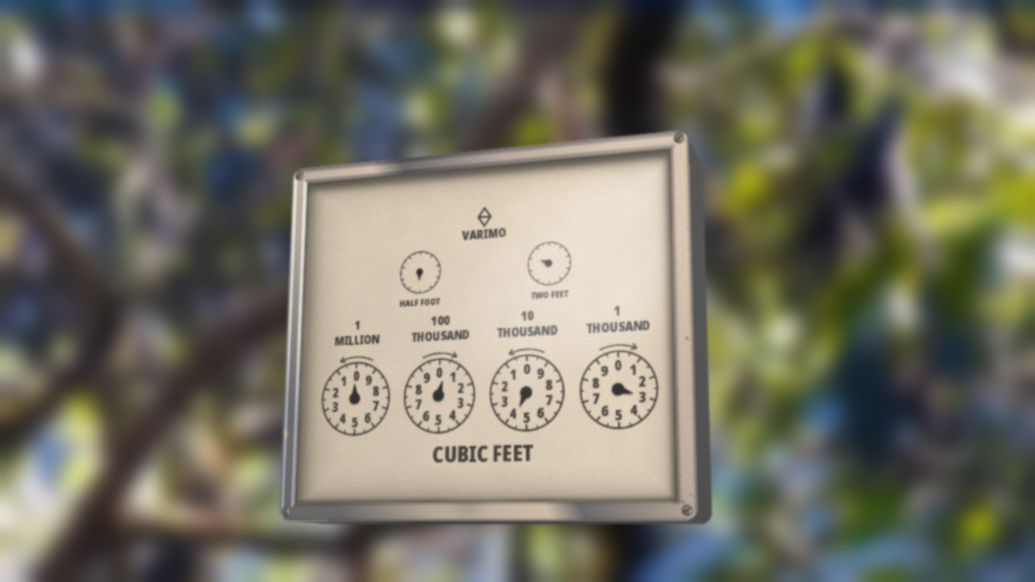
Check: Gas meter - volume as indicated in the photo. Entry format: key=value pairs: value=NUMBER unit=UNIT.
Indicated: value=4300 unit=ft³
